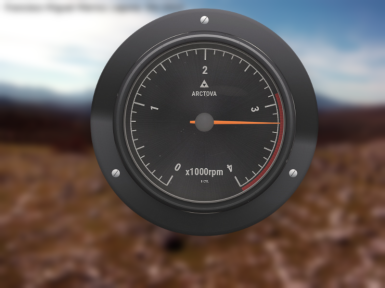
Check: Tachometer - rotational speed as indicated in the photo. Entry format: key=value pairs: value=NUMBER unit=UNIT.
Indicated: value=3200 unit=rpm
